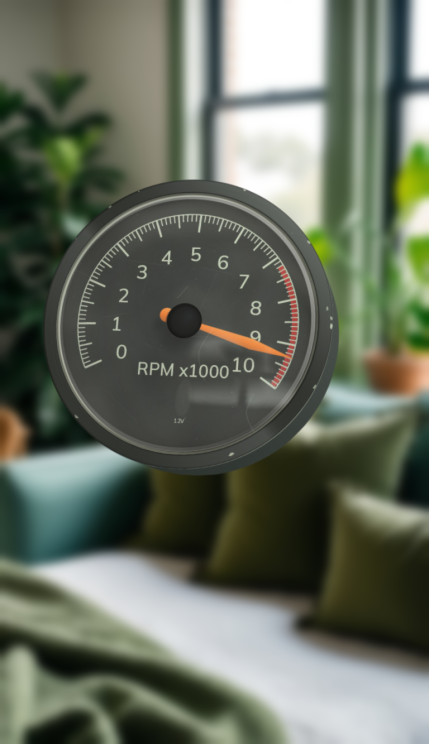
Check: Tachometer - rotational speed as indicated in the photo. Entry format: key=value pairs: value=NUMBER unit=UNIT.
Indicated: value=9300 unit=rpm
